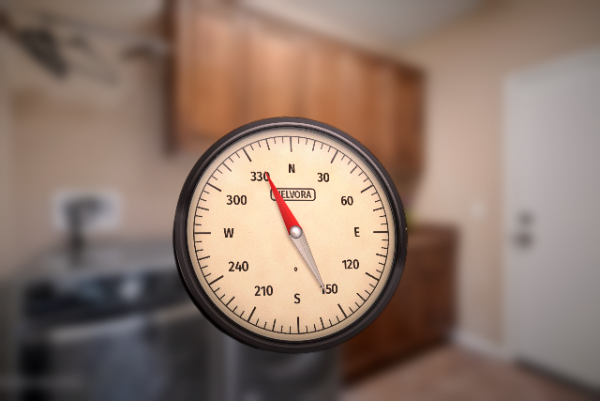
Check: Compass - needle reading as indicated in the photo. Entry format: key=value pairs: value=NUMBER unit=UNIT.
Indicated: value=335 unit=°
